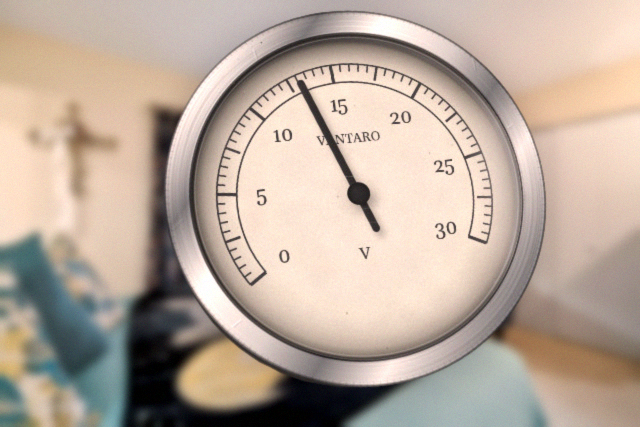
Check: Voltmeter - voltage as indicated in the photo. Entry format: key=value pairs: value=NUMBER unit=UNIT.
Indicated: value=13 unit=V
